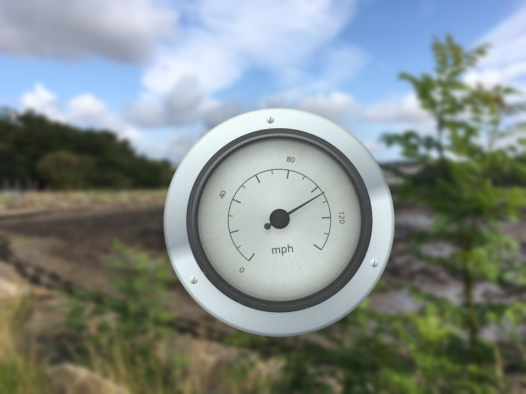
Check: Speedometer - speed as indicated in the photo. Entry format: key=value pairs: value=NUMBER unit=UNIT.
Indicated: value=105 unit=mph
